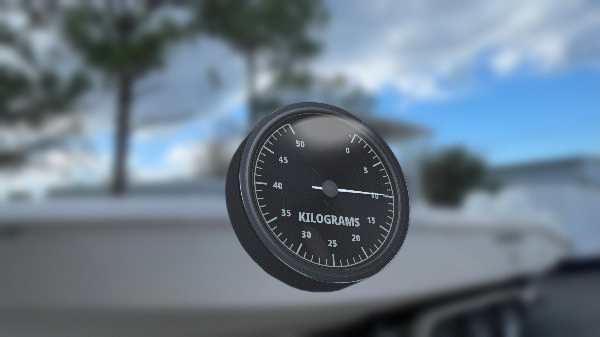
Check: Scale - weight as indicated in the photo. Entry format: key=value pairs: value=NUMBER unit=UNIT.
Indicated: value=10 unit=kg
